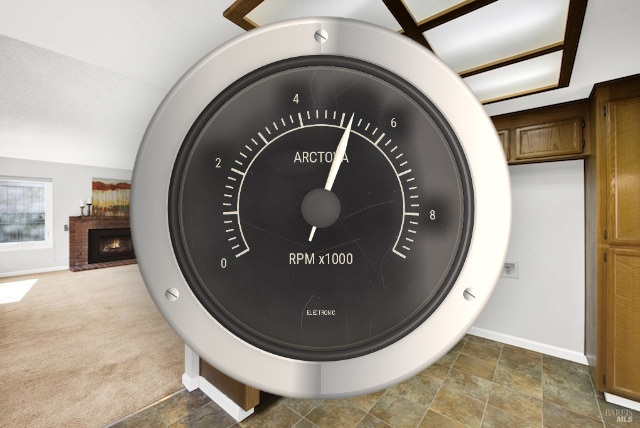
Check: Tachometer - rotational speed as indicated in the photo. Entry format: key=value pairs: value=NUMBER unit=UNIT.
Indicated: value=5200 unit=rpm
